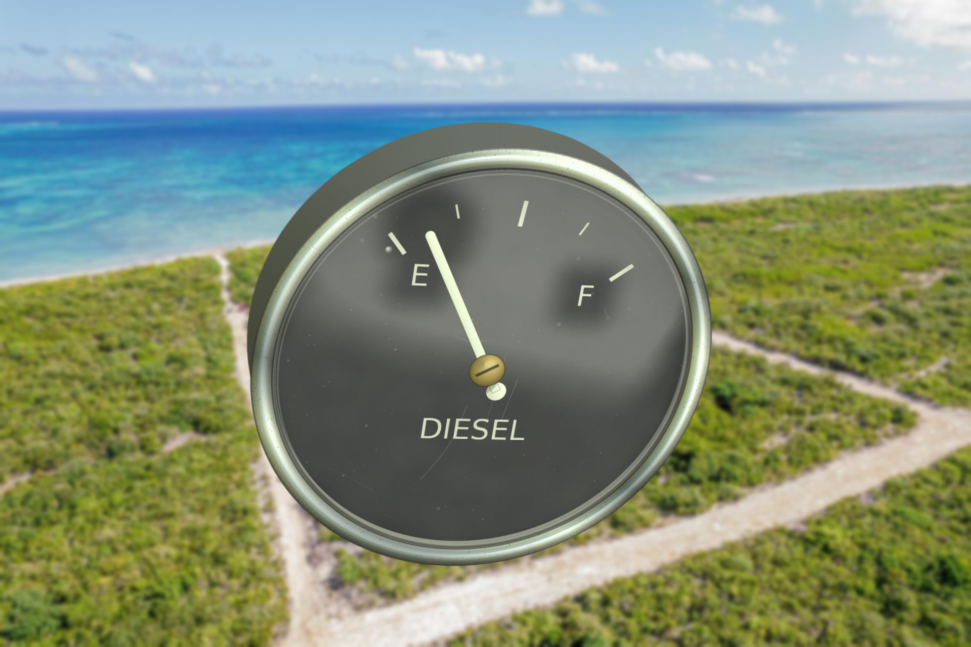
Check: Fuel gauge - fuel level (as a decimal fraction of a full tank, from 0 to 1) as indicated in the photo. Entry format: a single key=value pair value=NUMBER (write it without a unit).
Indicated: value=0.125
